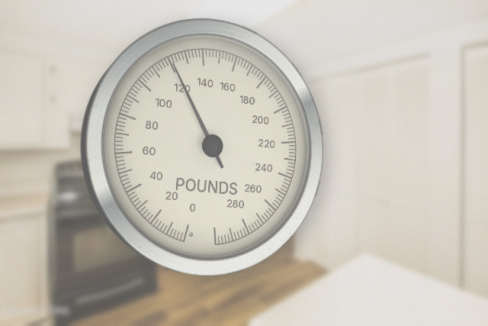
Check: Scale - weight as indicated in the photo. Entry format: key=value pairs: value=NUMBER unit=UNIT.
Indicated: value=120 unit=lb
